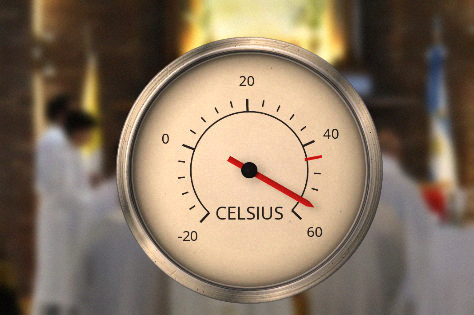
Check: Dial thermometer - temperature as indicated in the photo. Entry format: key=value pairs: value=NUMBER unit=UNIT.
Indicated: value=56 unit=°C
